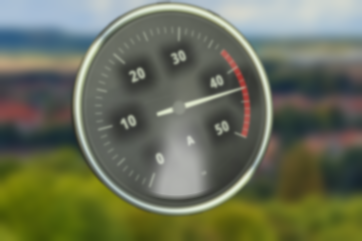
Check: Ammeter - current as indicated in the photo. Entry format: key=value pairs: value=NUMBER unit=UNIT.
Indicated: value=43 unit=A
